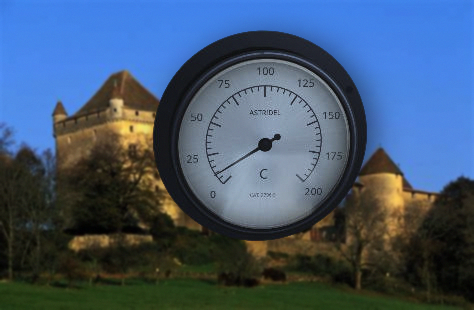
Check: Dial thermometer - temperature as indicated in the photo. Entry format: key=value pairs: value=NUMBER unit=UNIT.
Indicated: value=10 unit=°C
